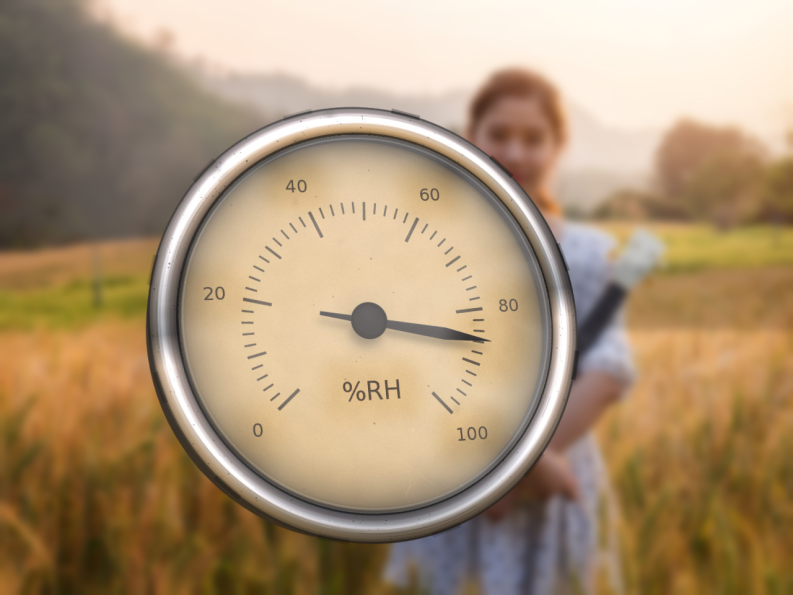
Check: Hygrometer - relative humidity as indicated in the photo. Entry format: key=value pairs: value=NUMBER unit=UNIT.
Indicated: value=86 unit=%
